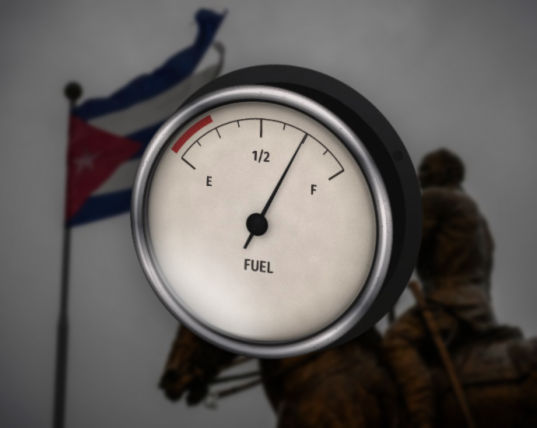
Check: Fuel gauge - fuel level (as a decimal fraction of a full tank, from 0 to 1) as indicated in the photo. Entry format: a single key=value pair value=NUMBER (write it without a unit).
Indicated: value=0.75
